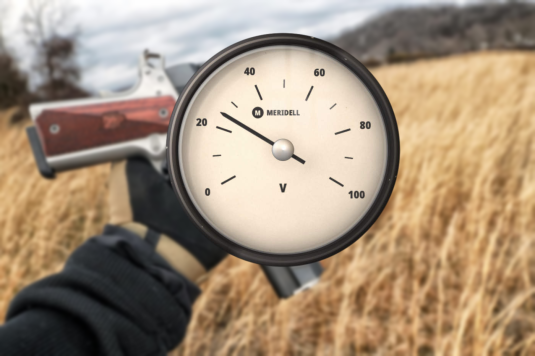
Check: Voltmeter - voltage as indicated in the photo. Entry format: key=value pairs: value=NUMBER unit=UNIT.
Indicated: value=25 unit=V
